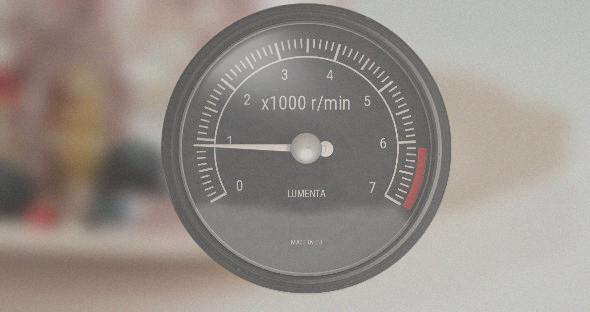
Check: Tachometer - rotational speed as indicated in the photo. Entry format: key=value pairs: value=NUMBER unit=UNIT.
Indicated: value=900 unit=rpm
